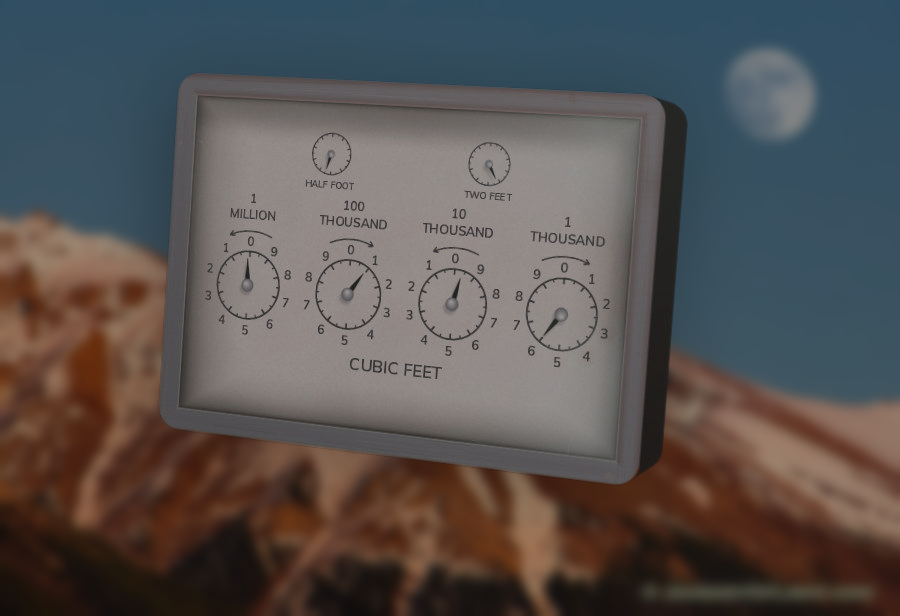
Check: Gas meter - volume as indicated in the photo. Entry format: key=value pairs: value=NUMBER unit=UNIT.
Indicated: value=9600 unit=ft³
